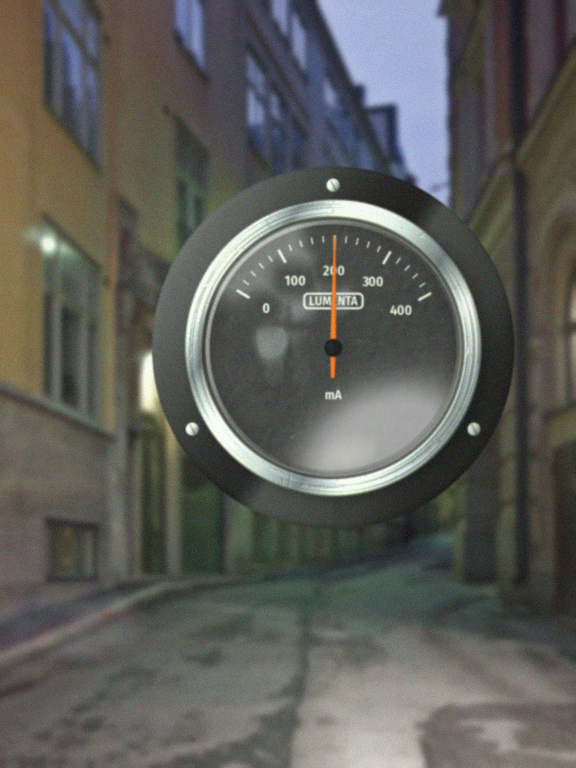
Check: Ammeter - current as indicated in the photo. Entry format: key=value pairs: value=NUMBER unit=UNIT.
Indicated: value=200 unit=mA
